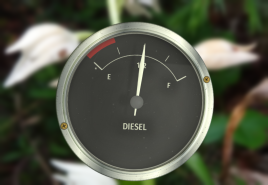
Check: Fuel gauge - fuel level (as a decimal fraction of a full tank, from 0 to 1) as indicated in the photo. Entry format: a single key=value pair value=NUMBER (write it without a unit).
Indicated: value=0.5
